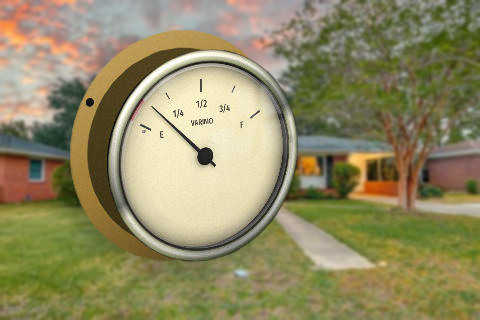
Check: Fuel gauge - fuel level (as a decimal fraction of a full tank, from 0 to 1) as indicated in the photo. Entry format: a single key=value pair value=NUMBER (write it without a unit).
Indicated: value=0.125
